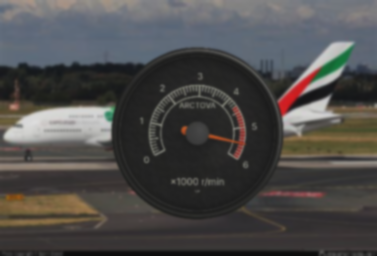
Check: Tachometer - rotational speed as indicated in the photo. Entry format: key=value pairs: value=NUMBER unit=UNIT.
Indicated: value=5500 unit=rpm
